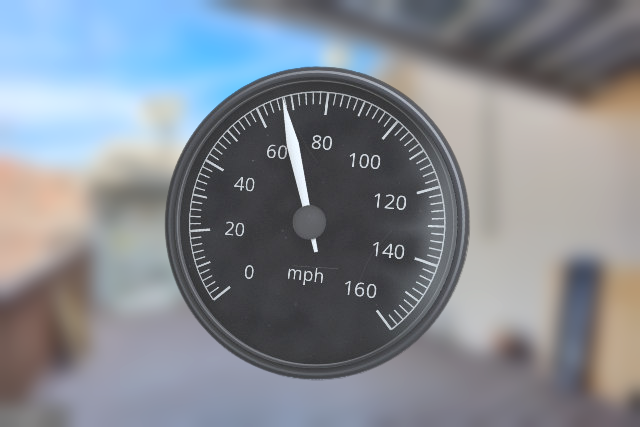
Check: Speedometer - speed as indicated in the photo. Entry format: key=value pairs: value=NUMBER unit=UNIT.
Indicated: value=68 unit=mph
